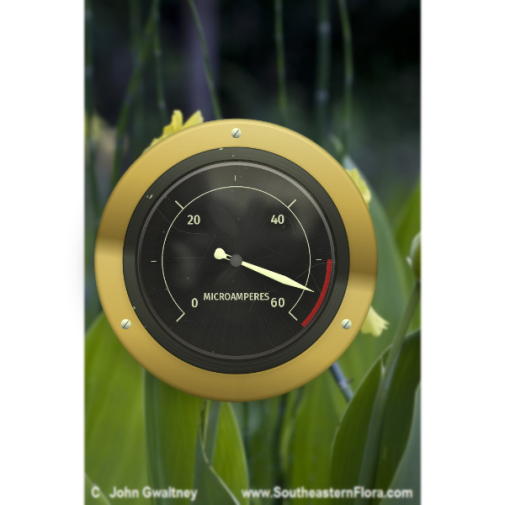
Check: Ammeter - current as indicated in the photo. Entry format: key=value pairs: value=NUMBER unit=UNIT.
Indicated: value=55 unit=µA
